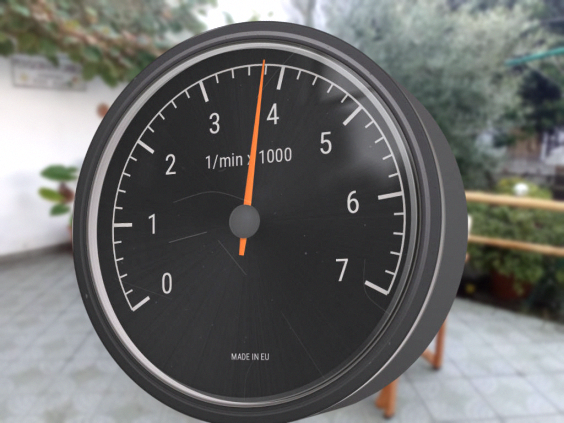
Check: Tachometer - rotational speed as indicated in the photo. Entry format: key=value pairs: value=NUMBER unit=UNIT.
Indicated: value=3800 unit=rpm
